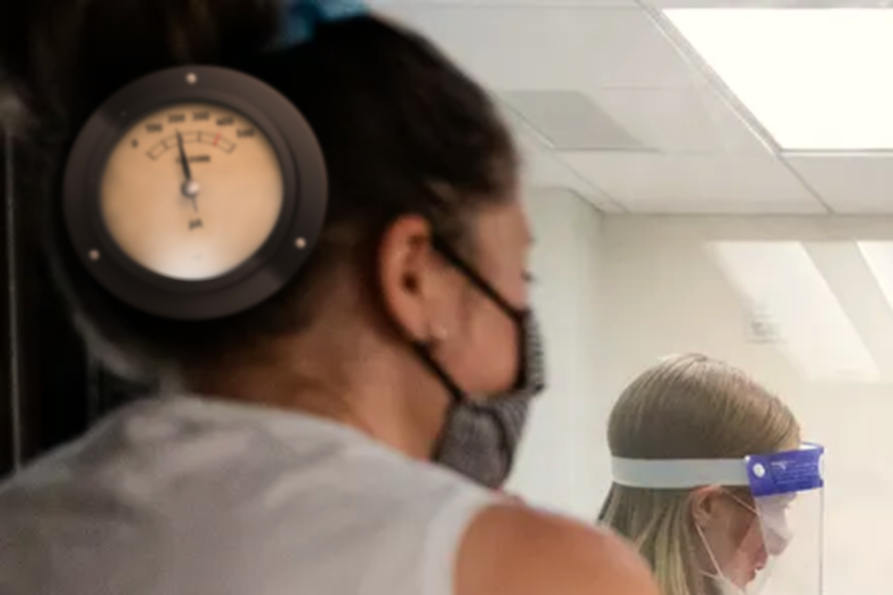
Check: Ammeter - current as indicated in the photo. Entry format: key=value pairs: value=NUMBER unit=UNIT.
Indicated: value=200 unit=µA
